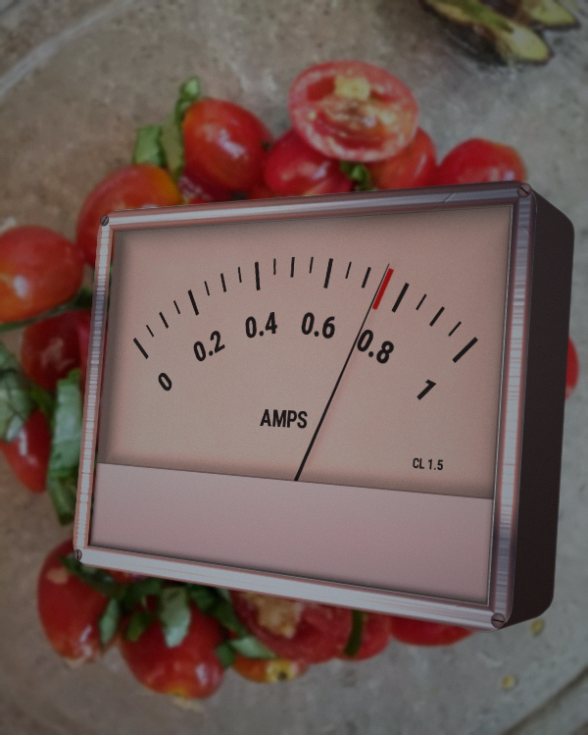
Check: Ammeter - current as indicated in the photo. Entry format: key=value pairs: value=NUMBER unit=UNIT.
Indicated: value=0.75 unit=A
